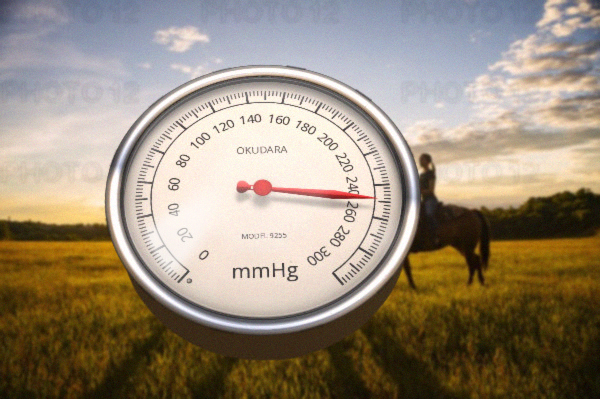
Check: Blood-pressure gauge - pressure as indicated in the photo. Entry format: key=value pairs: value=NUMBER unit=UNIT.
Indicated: value=250 unit=mmHg
